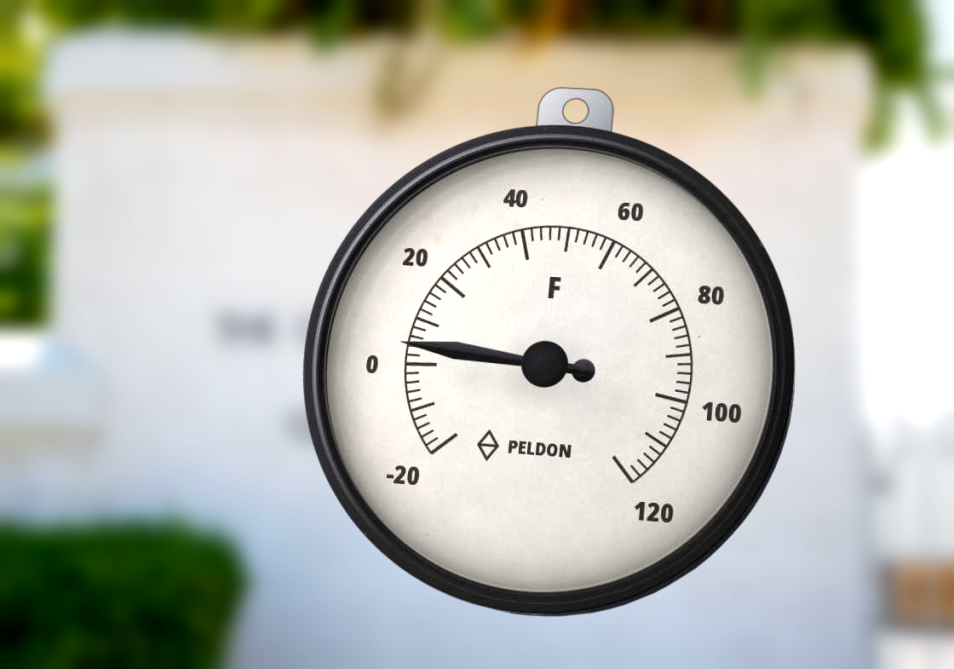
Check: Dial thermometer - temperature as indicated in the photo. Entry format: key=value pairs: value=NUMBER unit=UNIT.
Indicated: value=4 unit=°F
